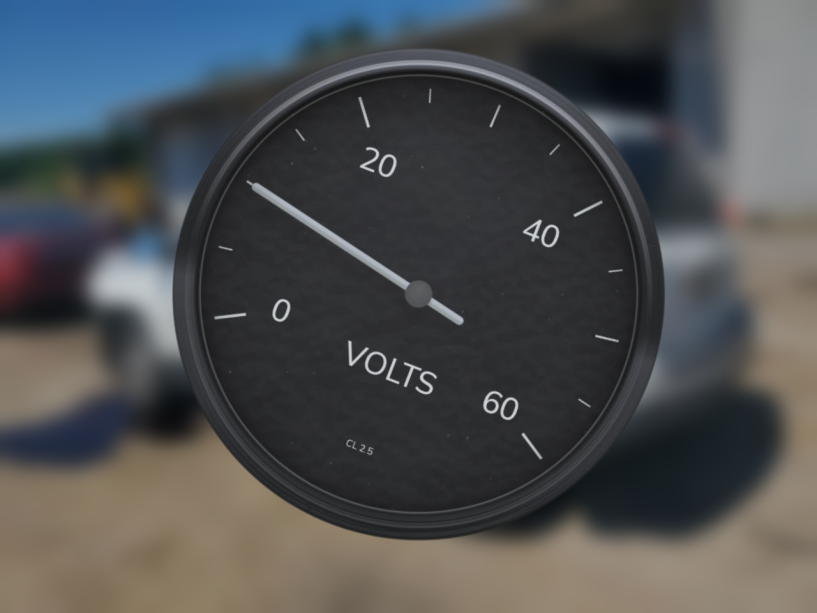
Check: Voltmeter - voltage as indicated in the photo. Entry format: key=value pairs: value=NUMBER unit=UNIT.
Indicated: value=10 unit=V
